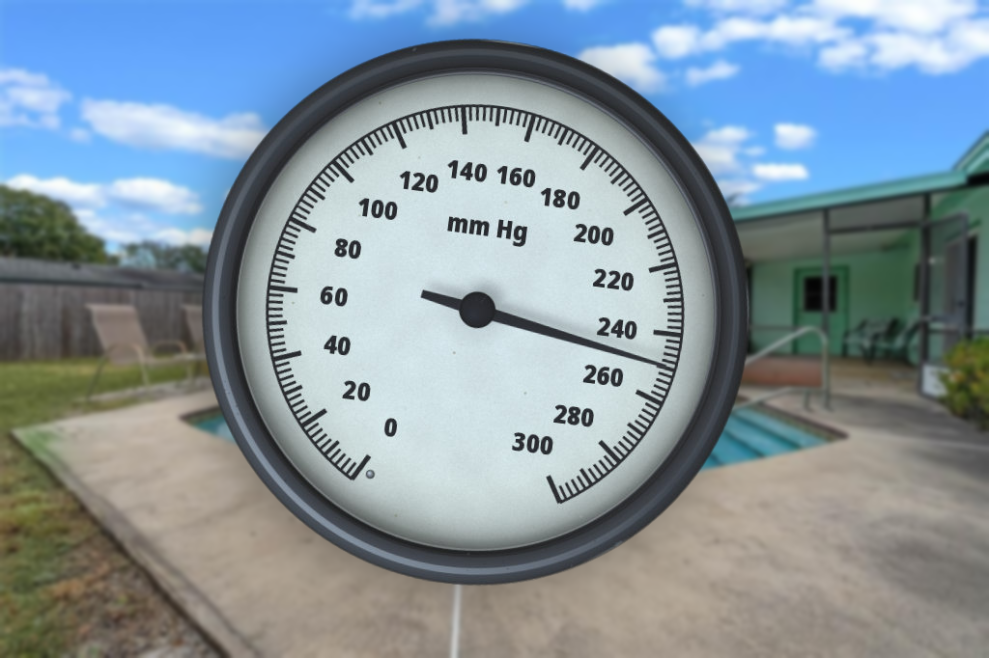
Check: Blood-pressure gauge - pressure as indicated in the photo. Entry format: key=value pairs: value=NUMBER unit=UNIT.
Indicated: value=250 unit=mmHg
